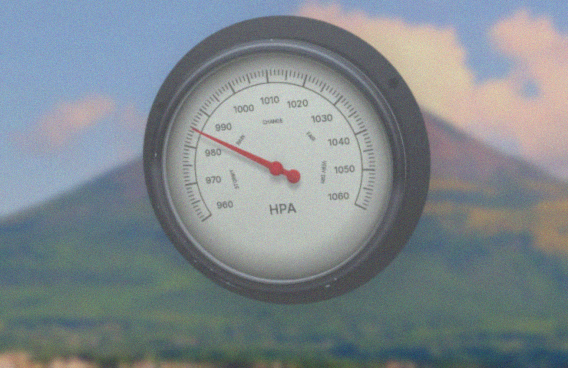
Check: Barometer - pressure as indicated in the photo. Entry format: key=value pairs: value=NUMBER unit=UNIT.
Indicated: value=985 unit=hPa
